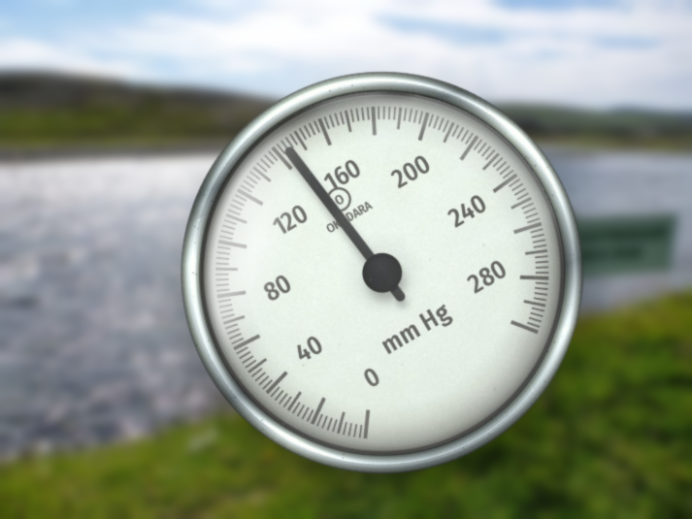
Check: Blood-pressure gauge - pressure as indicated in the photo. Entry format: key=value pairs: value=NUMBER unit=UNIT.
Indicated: value=144 unit=mmHg
